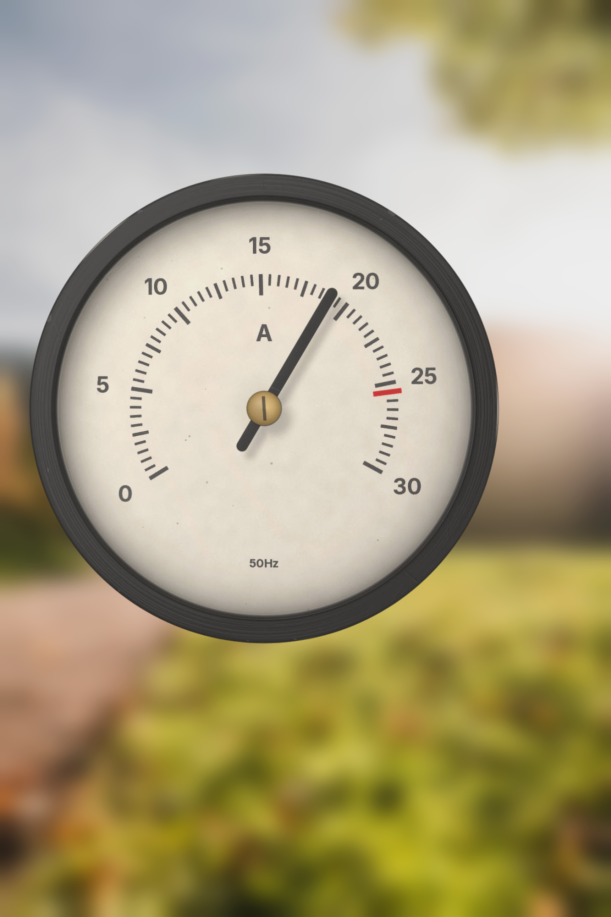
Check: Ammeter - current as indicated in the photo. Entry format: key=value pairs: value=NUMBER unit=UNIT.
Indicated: value=19 unit=A
